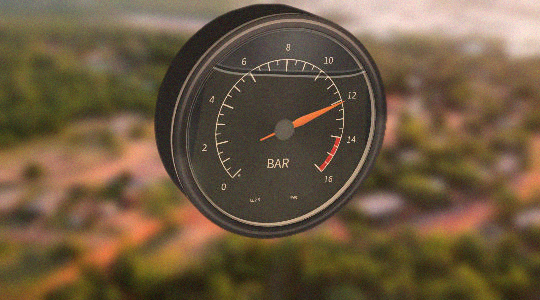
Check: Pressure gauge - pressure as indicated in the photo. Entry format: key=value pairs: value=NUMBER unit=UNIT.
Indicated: value=12 unit=bar
